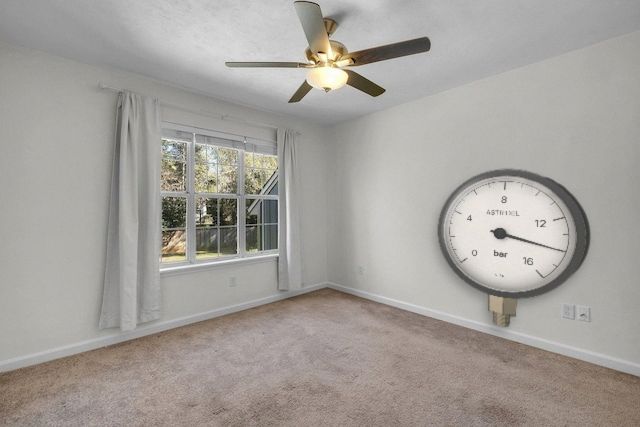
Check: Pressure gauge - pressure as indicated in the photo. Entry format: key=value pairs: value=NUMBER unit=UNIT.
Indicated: value=14 unit=bar
